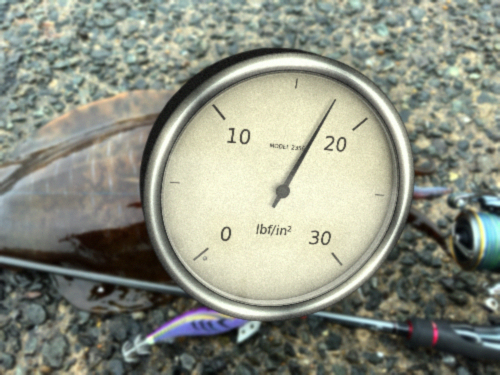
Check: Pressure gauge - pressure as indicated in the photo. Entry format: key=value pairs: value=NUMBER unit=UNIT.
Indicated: value=17.5 unit=psi
